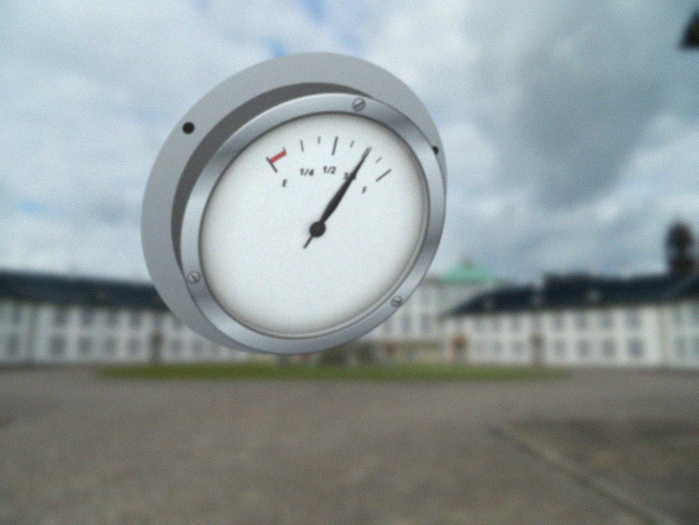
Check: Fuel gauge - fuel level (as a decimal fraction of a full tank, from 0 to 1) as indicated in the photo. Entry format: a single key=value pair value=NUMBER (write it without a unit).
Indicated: value=0.75
